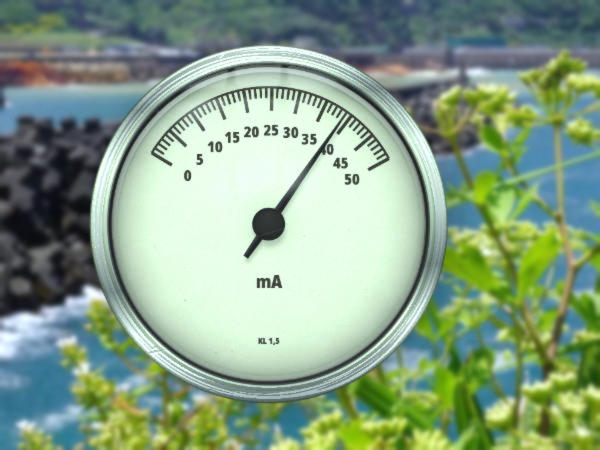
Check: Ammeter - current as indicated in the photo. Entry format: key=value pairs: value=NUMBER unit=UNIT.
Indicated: value=39 unit=mA
